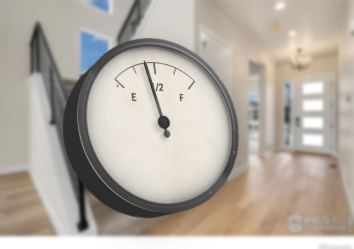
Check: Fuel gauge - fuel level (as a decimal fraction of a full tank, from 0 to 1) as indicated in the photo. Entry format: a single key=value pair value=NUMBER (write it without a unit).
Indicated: value=0.375
